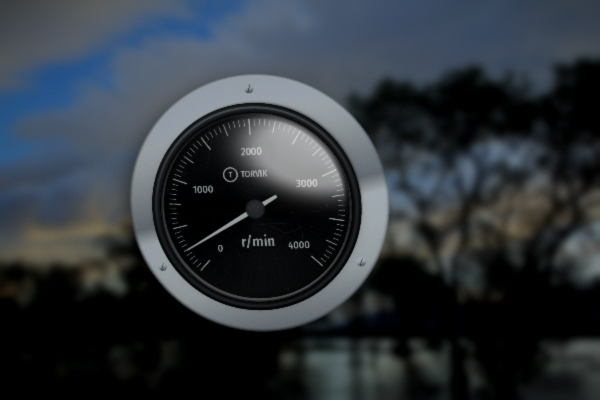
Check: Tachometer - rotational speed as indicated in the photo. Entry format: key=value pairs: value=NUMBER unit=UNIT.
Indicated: value=250 unit=rpm
